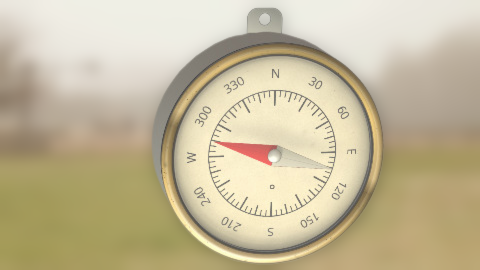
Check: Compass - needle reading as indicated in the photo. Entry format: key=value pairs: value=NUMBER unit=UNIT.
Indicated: value=285 unit=°
